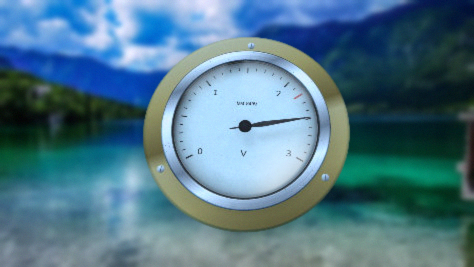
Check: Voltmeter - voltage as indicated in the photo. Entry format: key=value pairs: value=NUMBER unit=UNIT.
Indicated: value=2.5 unit=V
